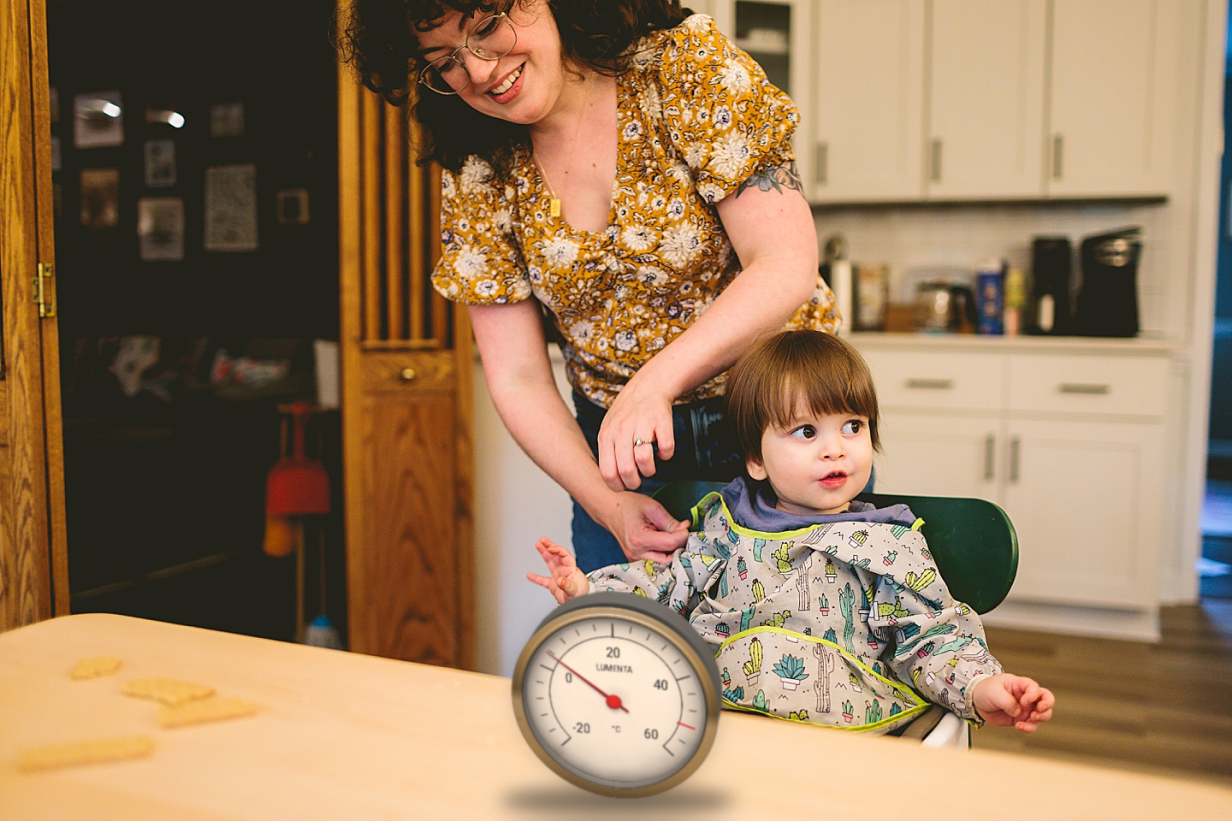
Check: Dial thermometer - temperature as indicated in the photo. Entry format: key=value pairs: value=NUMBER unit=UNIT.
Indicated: value=4 unit=°C
